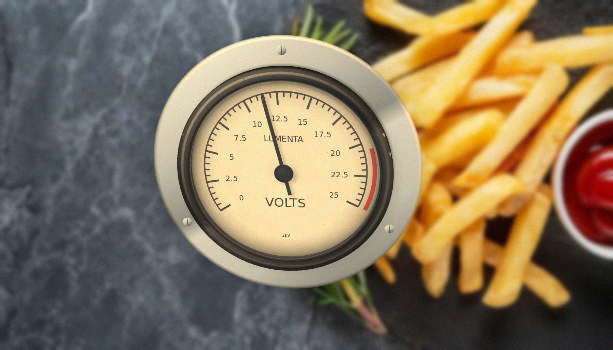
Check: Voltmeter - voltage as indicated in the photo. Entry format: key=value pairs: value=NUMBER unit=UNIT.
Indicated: value=11.5 unit=V
